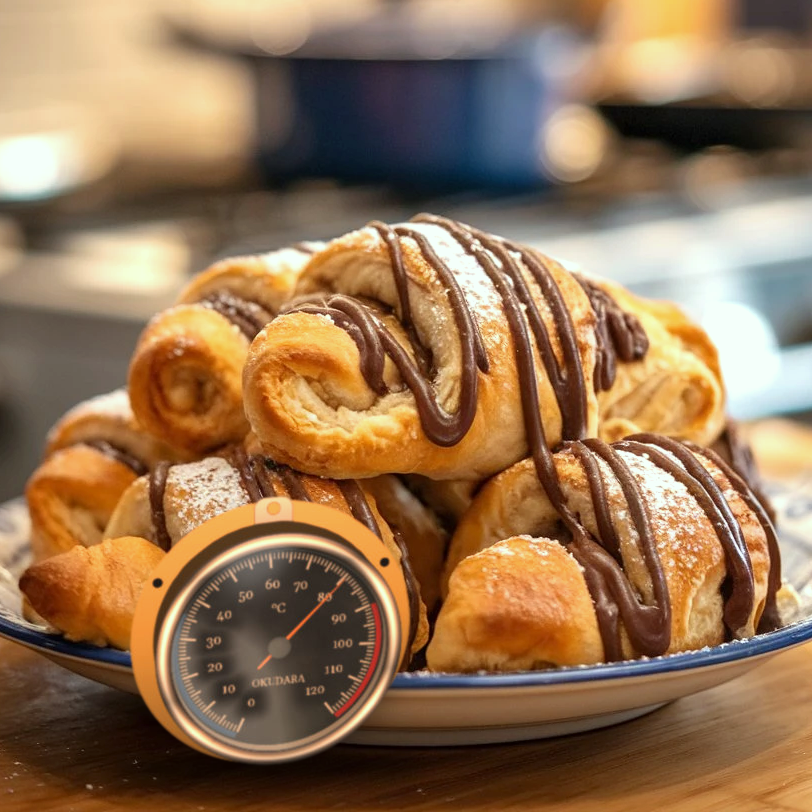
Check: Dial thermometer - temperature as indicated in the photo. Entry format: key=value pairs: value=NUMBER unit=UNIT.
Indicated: value=80 unit=°C
